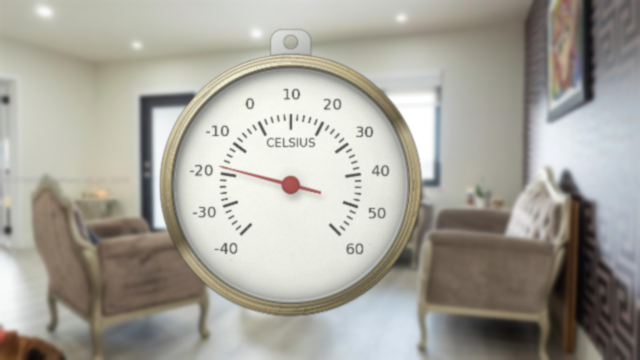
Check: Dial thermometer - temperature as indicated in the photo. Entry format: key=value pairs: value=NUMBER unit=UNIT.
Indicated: value=-18 unit=°C
